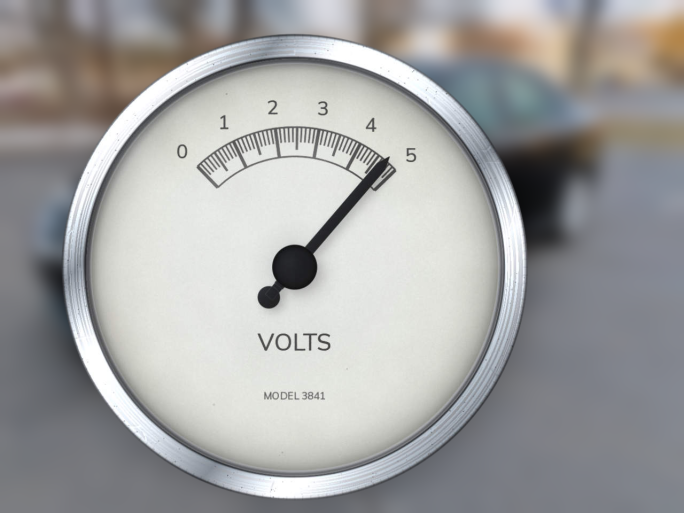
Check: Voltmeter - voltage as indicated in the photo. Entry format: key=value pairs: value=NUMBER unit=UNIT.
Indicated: value=4.7 unit=V
